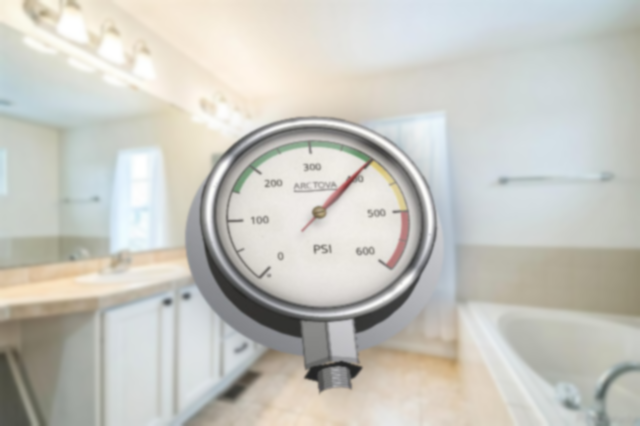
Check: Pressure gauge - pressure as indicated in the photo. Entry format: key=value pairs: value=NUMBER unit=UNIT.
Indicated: value=400 unit=psi
